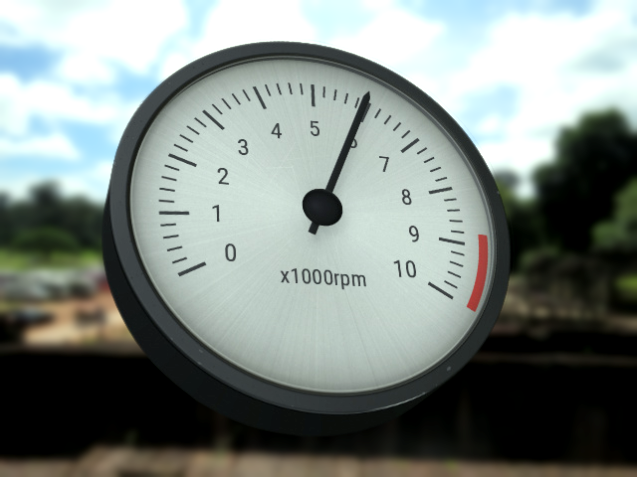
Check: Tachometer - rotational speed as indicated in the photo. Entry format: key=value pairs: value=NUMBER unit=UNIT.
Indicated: value=5900 unit=rpm
